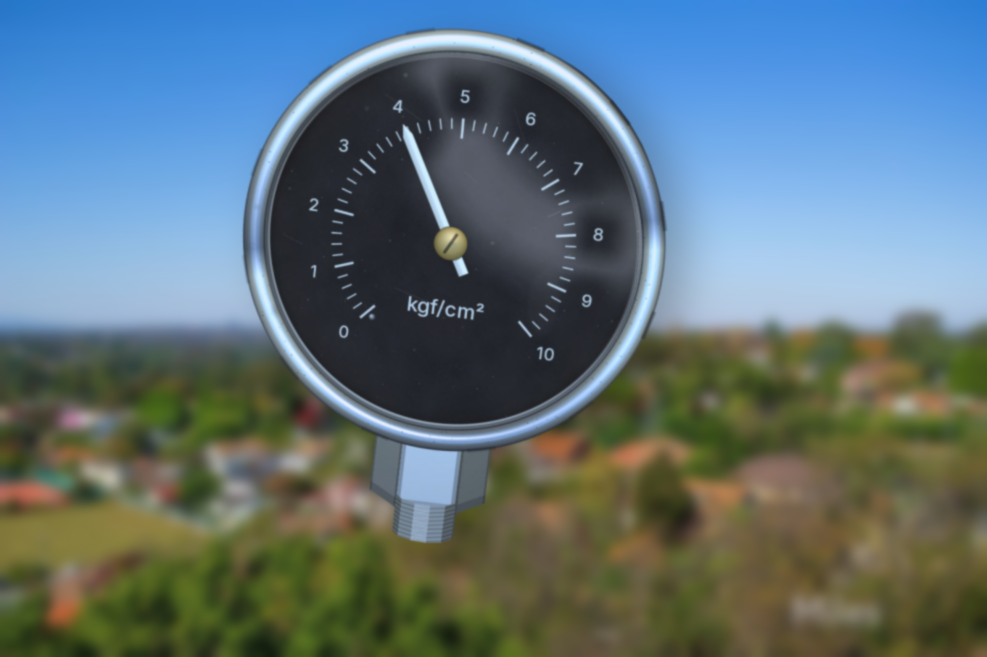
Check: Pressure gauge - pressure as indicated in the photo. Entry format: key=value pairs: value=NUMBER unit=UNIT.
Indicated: value=4 unit=kg/cm²
